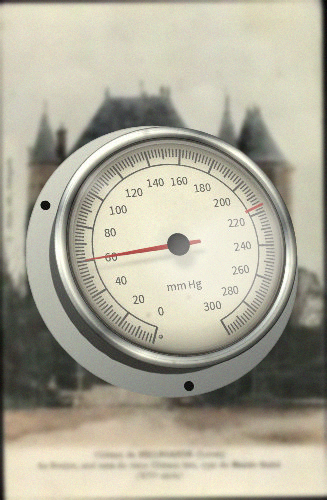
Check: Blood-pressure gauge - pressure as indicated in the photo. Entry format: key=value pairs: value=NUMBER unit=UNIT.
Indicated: value=60 unit=mmHg
